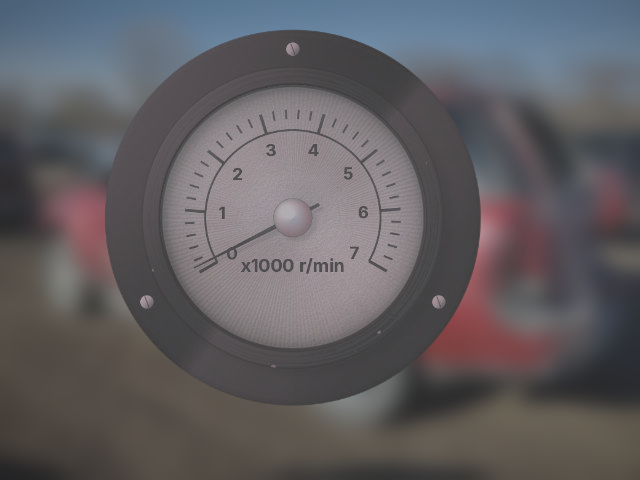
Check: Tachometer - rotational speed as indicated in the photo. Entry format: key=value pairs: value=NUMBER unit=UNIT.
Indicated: value=100 unit=rpm
